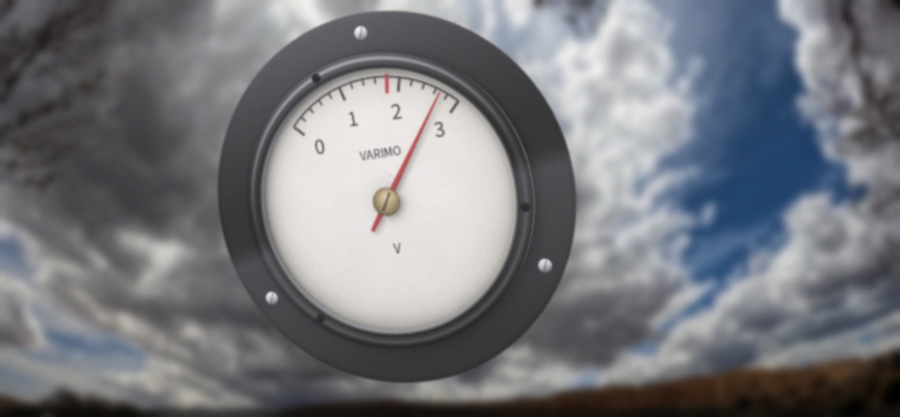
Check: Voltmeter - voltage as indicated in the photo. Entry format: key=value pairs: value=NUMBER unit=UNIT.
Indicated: value=2.7 unit=V
